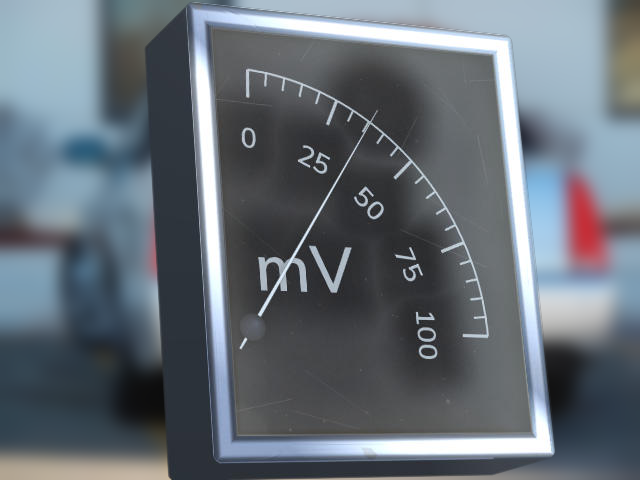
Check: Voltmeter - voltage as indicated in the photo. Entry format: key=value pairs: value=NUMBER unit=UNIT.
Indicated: value=35 unit=mV
